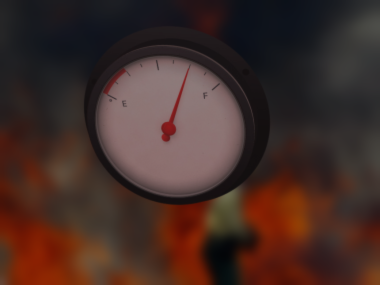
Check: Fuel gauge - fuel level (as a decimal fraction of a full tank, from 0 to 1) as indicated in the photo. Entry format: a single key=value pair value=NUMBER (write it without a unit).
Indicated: value=0.75
